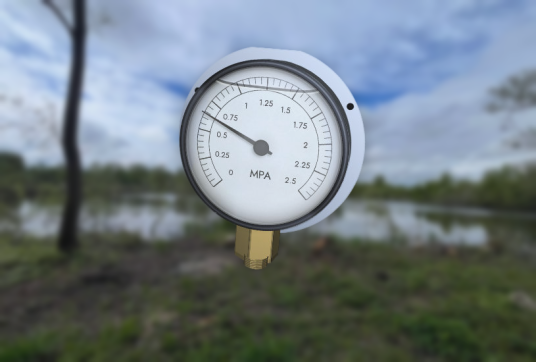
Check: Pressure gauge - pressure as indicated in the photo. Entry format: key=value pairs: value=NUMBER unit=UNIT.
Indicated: value=0.65 unit=MPa
